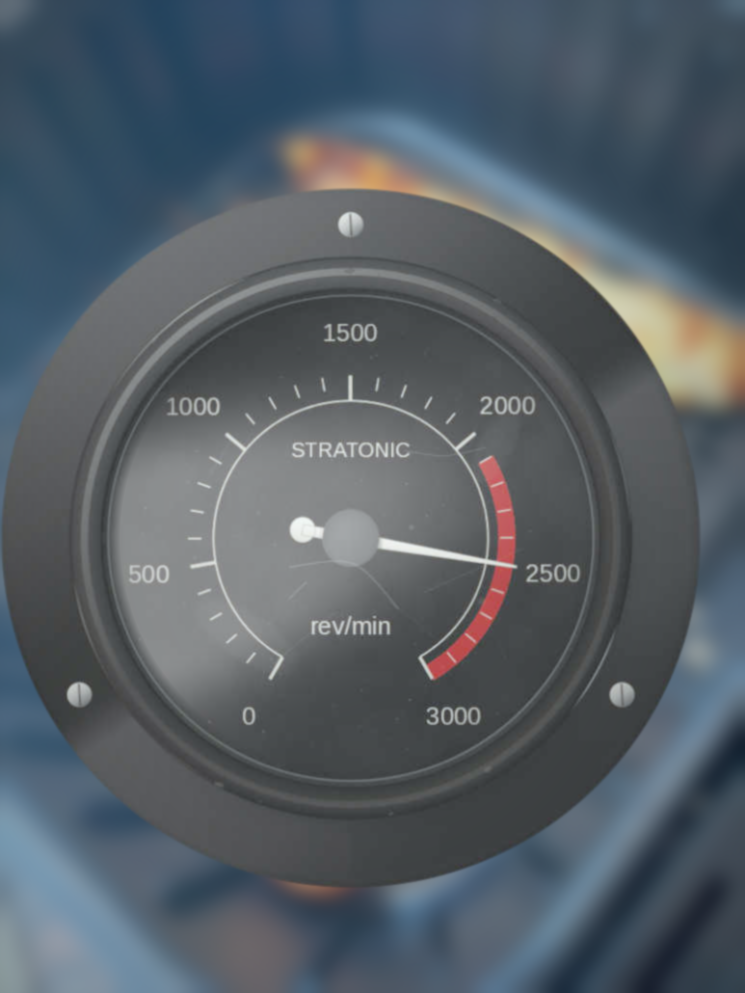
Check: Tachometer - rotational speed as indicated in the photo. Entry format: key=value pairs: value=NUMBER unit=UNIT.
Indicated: value=2500 unit=rpm
